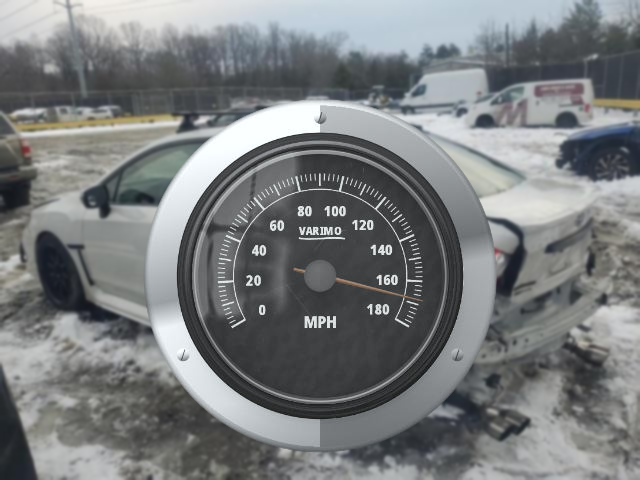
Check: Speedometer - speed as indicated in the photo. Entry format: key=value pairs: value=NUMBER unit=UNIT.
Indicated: value=168 unit=mph
